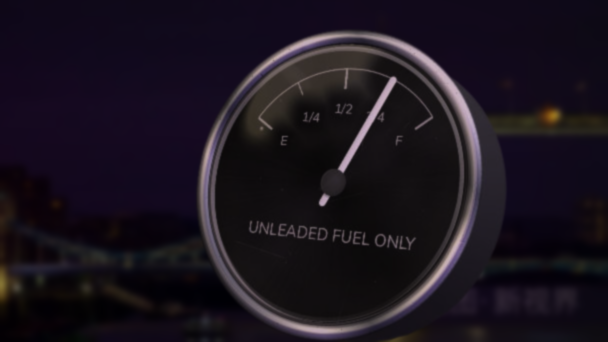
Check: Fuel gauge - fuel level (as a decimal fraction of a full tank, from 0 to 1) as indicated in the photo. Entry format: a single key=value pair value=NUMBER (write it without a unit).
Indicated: value=0.75
